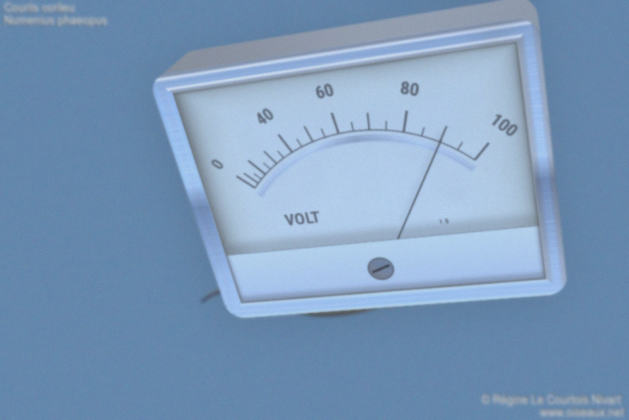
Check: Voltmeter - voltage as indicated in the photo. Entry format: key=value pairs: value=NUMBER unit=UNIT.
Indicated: value=90 unit=V
